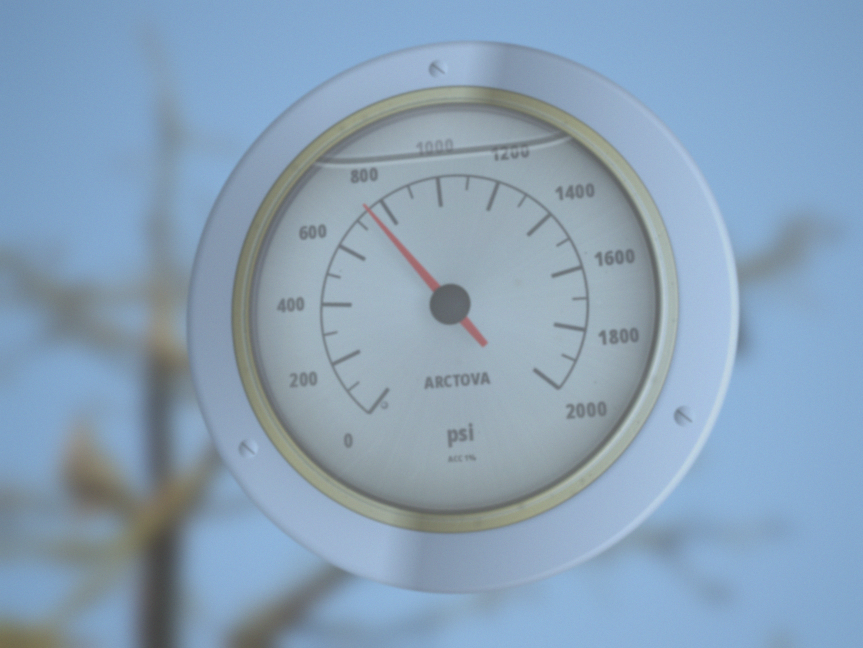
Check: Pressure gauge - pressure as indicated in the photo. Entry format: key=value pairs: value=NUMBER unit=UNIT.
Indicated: value=750 unit=psi
